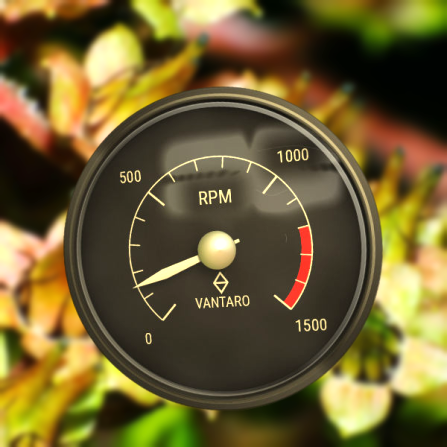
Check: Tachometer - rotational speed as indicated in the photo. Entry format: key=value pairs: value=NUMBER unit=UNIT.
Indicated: value=150 unit=rpm
